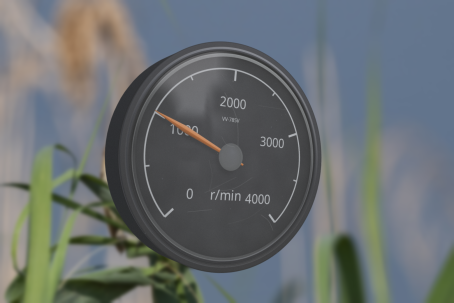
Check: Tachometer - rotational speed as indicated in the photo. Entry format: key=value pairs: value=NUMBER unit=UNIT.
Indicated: value=1000 unit=rpm
